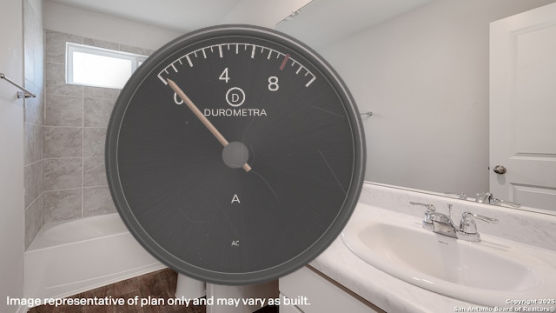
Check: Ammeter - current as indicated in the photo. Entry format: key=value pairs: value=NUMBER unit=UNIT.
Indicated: value=0.25 unit=A
